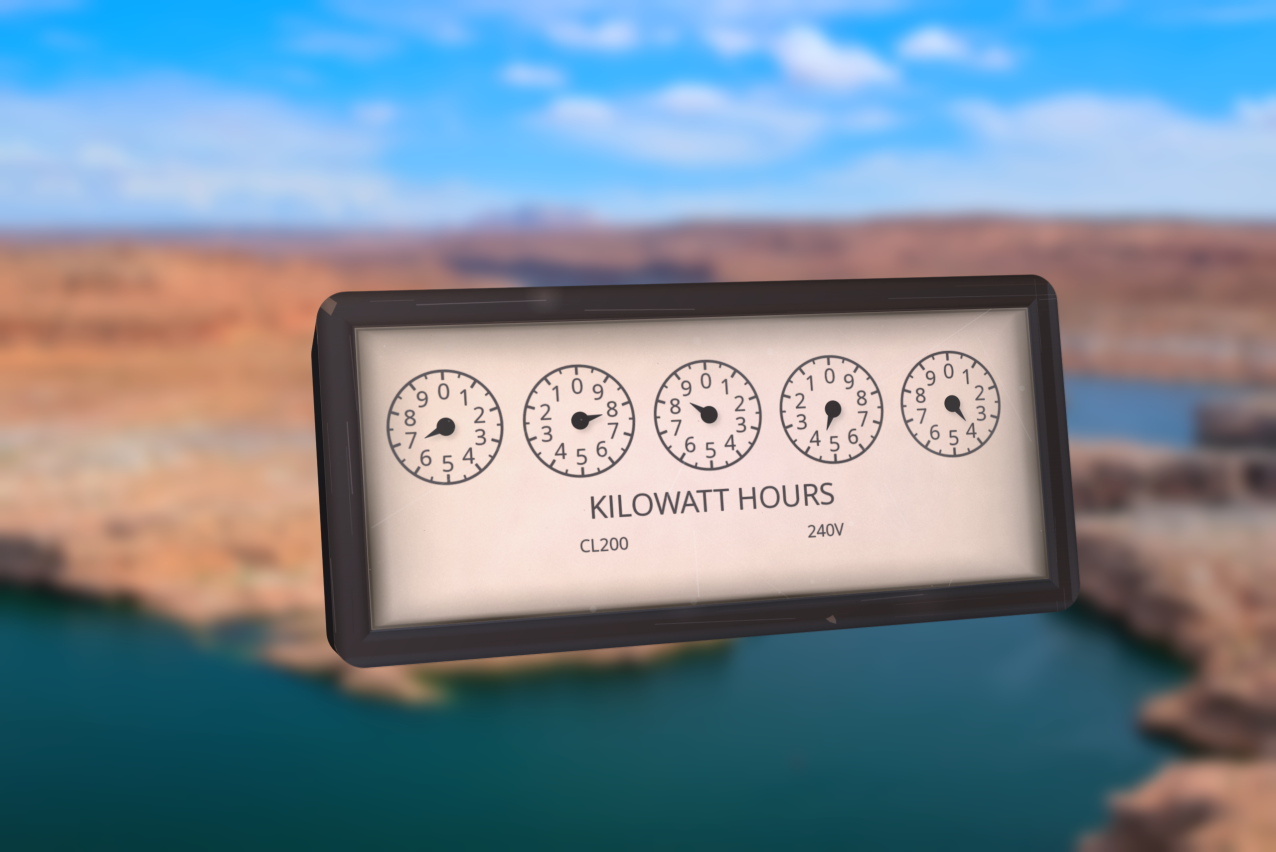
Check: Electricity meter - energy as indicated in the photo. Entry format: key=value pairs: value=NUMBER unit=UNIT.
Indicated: value=67844 unit=kWh
